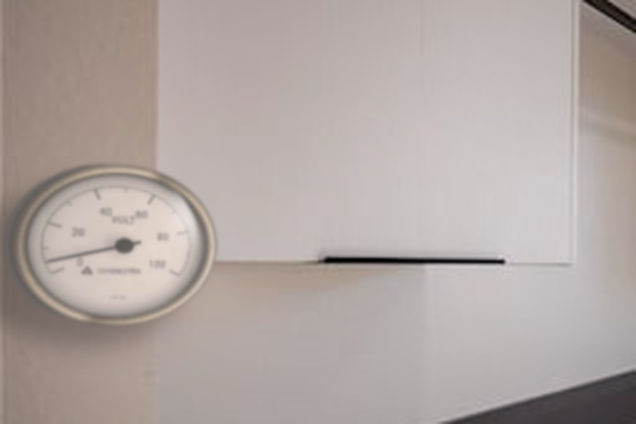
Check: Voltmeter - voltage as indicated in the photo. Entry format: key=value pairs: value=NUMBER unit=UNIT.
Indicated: value=5 unit=V
